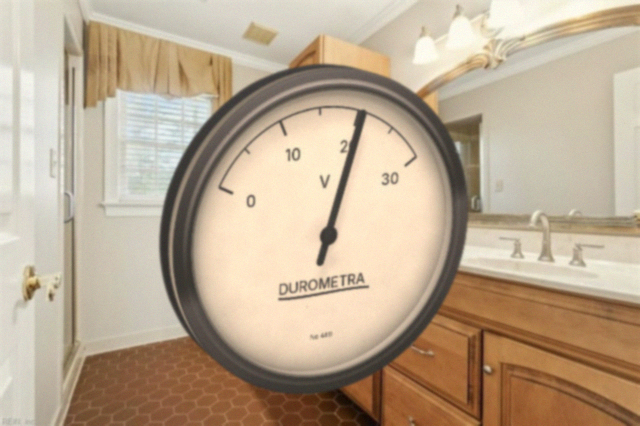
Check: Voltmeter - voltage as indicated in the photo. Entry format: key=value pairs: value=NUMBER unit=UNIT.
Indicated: value=20 unit=V
